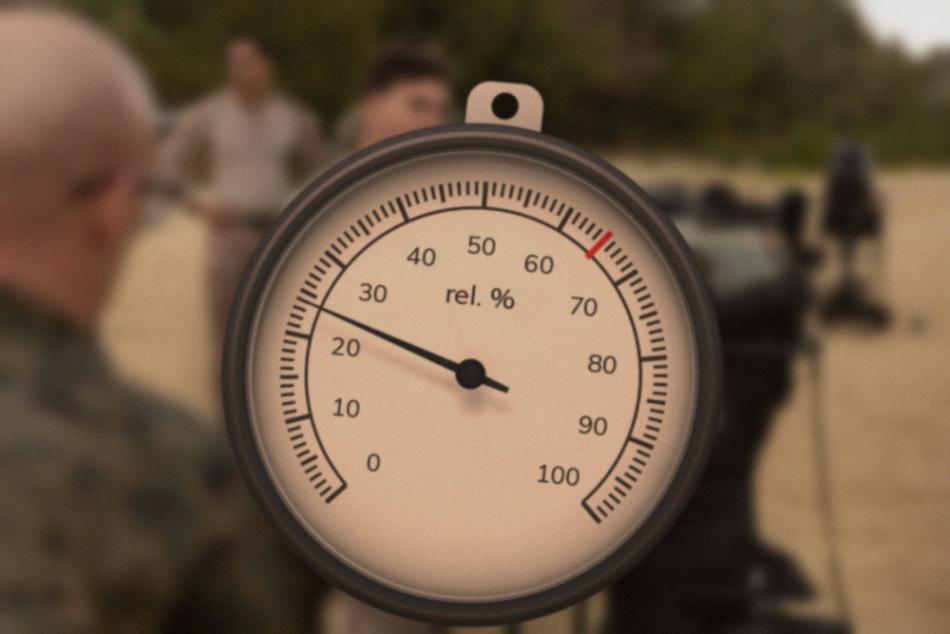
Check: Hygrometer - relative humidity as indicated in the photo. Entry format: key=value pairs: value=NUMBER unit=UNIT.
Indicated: value=24 unit=%
